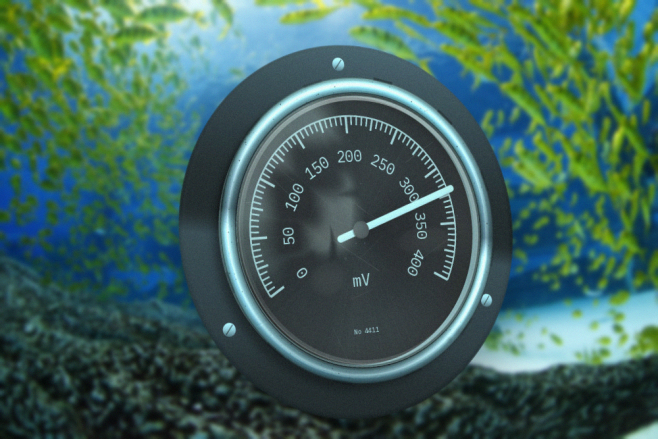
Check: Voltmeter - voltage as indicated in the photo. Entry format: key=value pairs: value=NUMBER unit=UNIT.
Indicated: value=320 unit=mV
